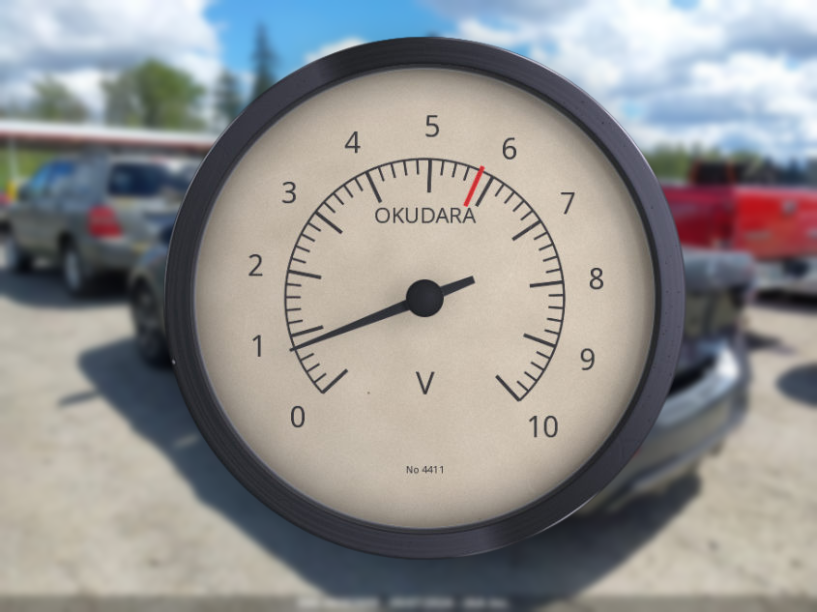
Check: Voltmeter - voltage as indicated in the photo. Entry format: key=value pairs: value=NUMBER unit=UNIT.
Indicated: value=0.8 unit=V
